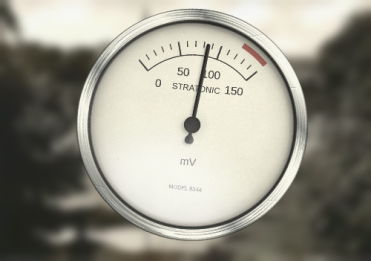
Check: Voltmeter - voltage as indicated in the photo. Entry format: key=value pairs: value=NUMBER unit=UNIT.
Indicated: value=85 unit=mV
